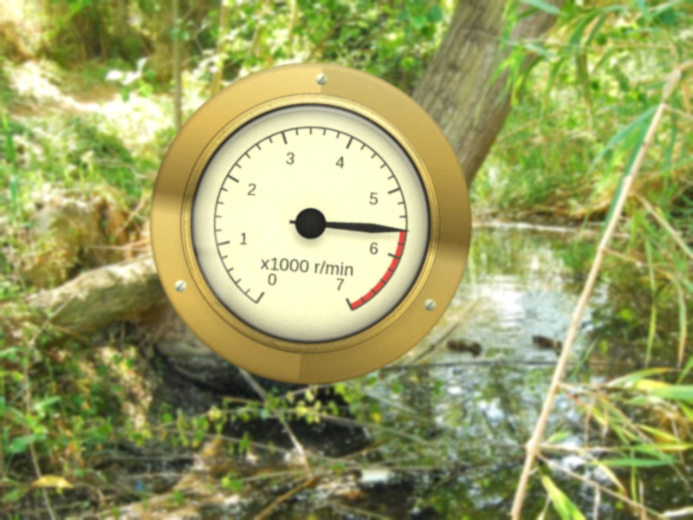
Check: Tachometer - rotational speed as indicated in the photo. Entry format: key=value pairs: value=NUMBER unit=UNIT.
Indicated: value=5600 unit=rpm
